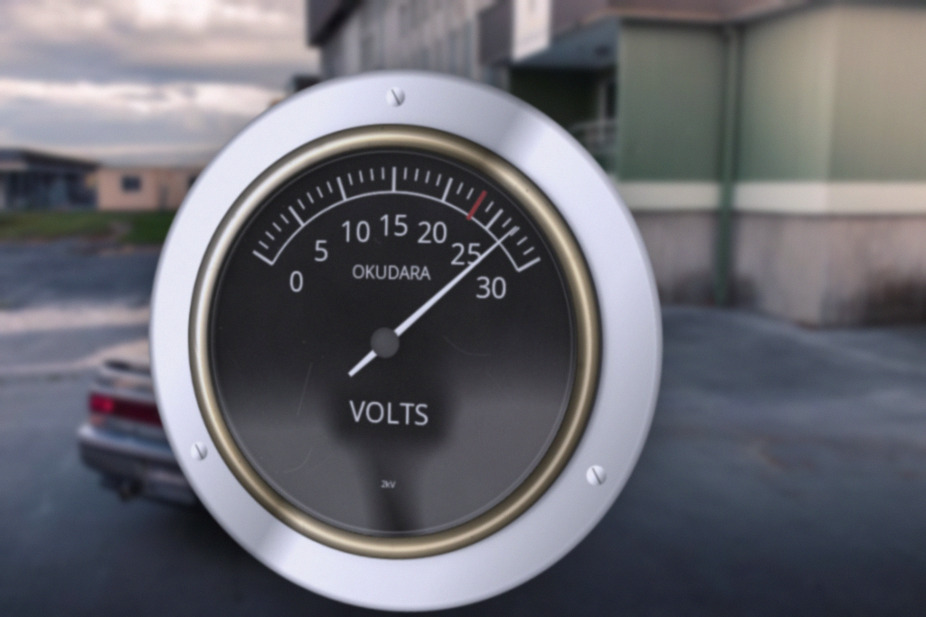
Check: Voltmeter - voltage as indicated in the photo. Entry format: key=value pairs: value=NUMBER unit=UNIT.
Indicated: value=27 unit=V
